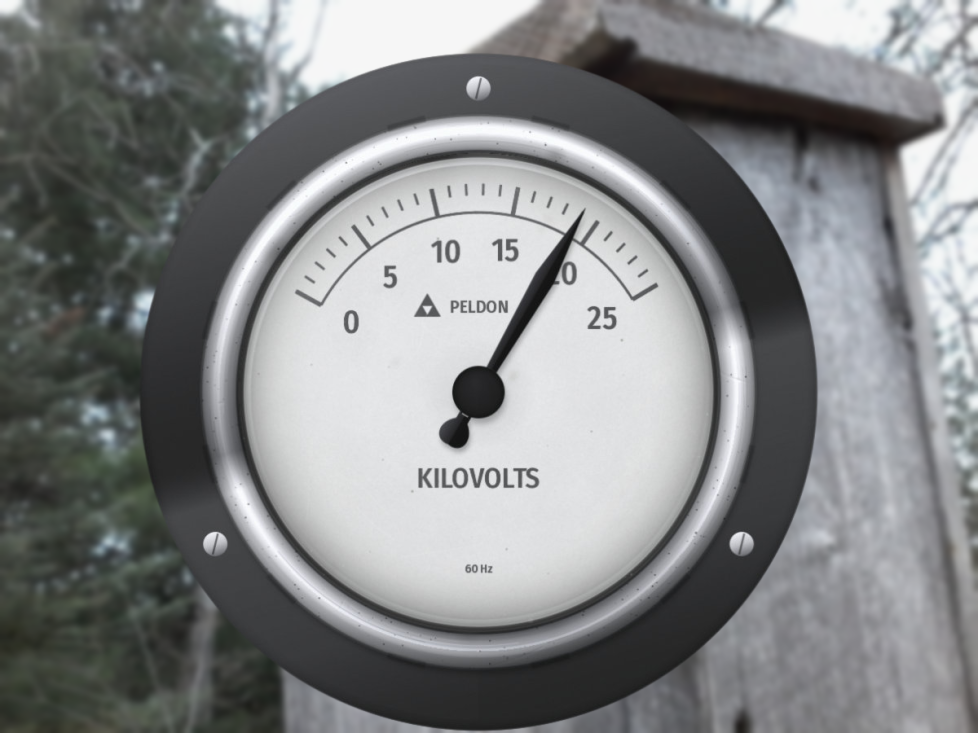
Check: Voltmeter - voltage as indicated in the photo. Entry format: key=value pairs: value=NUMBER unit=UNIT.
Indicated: value=19 unit=kV
